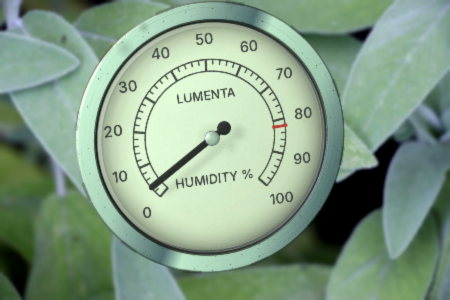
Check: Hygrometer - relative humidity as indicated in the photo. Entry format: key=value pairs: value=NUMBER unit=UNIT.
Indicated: value=4 unit=%
